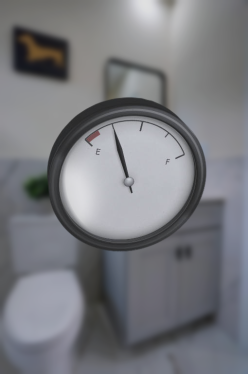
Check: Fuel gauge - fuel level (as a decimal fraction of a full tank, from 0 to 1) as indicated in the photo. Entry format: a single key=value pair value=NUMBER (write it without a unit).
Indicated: value=0.25
